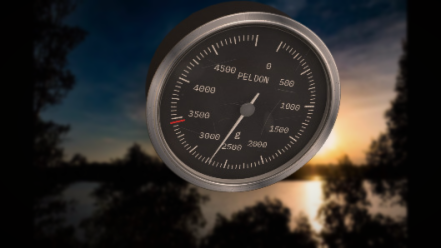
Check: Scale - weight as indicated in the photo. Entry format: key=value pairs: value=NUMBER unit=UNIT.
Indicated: value=2750 unit=g
